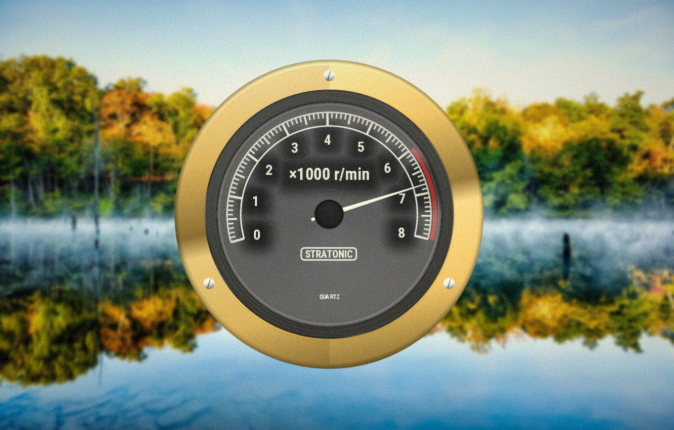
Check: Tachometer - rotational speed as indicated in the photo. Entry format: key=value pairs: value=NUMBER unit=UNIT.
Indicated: value=6800 unit=rpm
